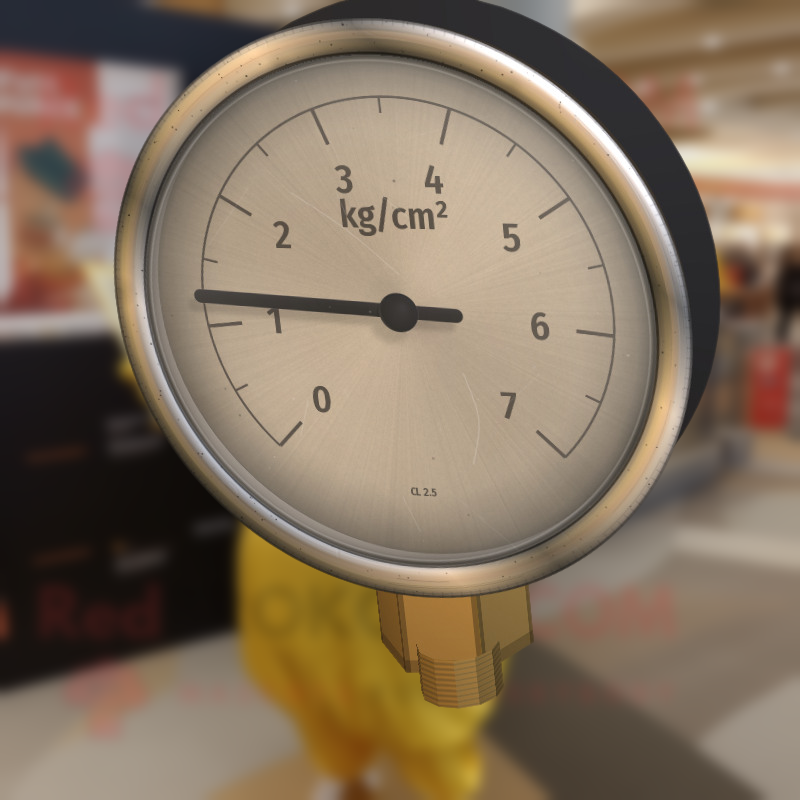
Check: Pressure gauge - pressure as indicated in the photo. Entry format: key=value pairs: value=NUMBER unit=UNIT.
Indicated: value=1.25 unit=kg/cm²
